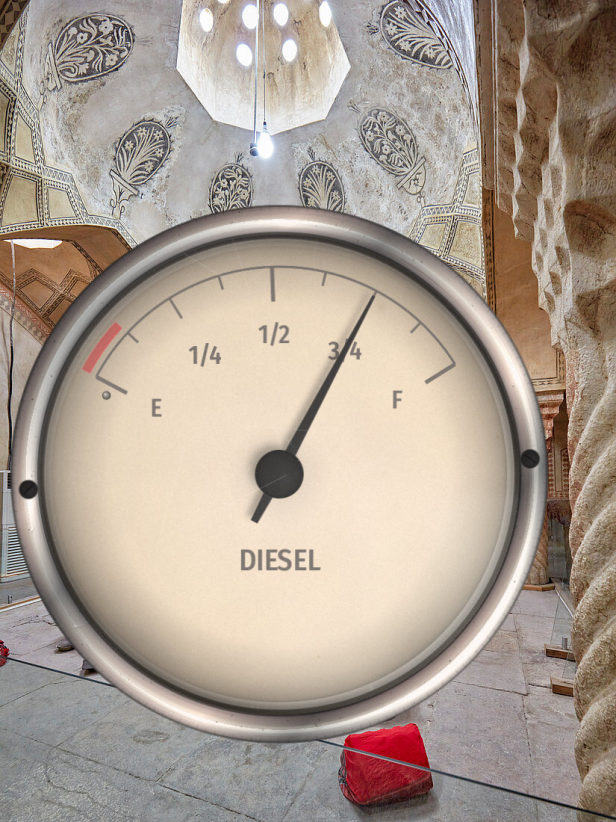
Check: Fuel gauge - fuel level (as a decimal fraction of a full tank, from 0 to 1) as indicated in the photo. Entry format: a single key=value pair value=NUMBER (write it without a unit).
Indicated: value=0.75
